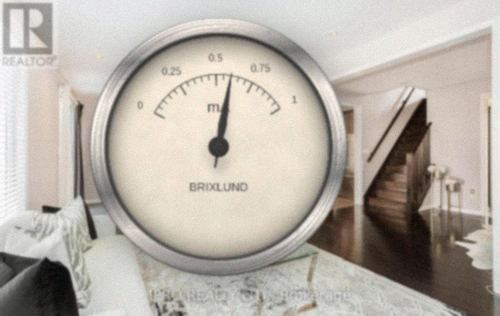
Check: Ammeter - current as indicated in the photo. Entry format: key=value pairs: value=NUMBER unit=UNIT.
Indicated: value=0.6 unit=mA
